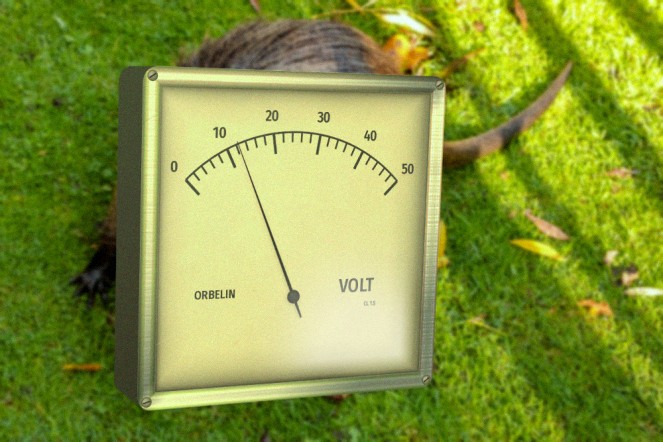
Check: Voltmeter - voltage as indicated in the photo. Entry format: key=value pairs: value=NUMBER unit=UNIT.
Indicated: value=12 unit=V
